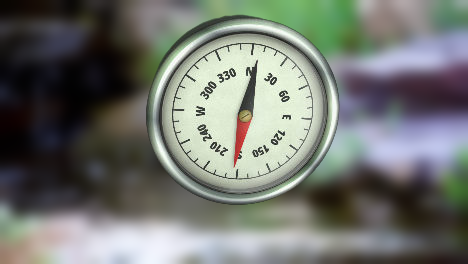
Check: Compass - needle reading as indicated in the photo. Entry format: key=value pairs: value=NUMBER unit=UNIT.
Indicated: value=185 unit=°
